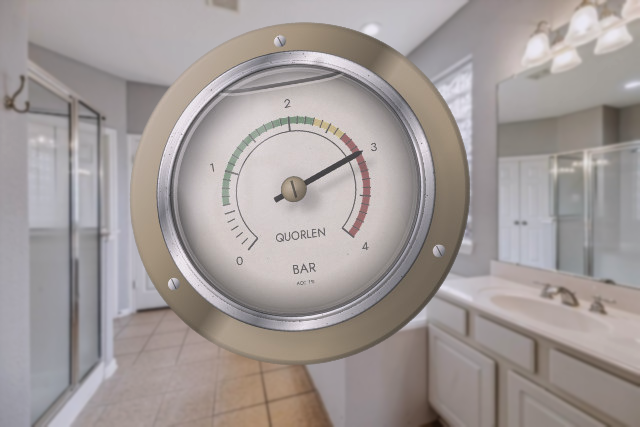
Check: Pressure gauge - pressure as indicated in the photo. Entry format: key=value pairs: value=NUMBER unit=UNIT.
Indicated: value=3 unit=bar
